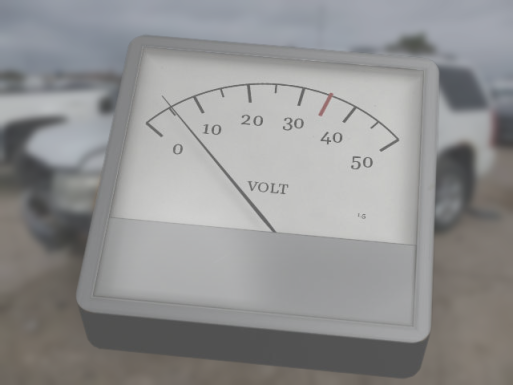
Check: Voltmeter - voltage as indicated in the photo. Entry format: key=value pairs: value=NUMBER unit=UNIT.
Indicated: value=5 unit=V
